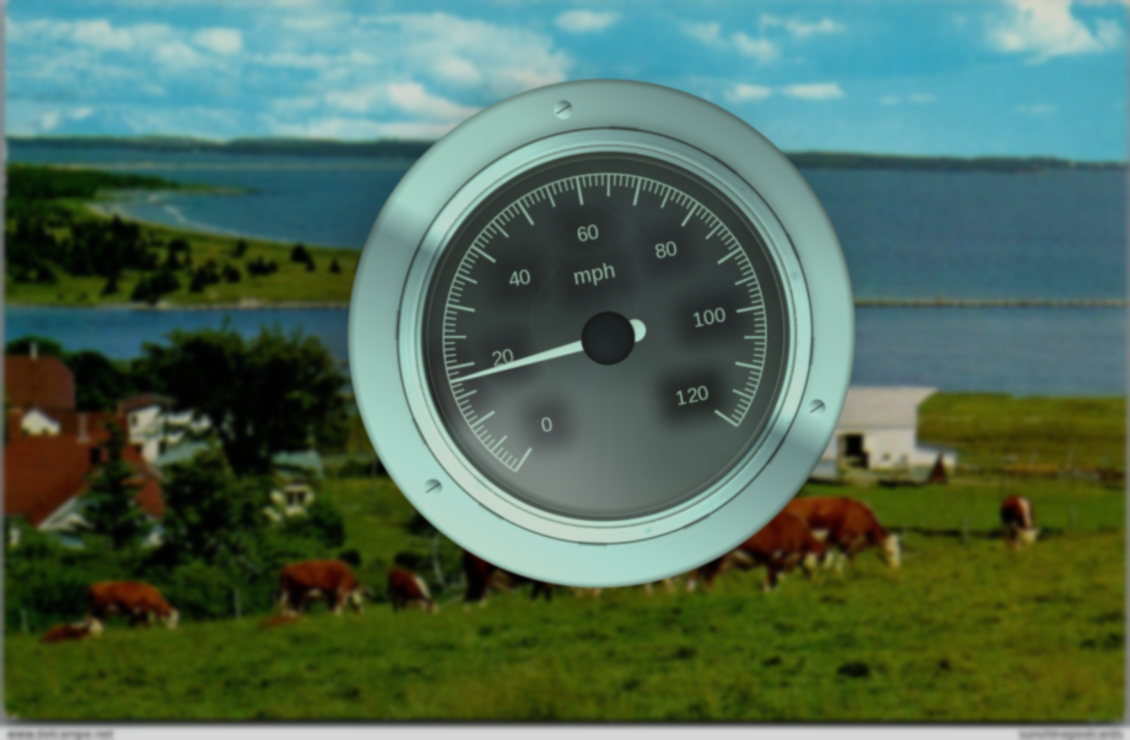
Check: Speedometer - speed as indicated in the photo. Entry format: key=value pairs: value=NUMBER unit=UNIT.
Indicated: value=18 unit=mph
